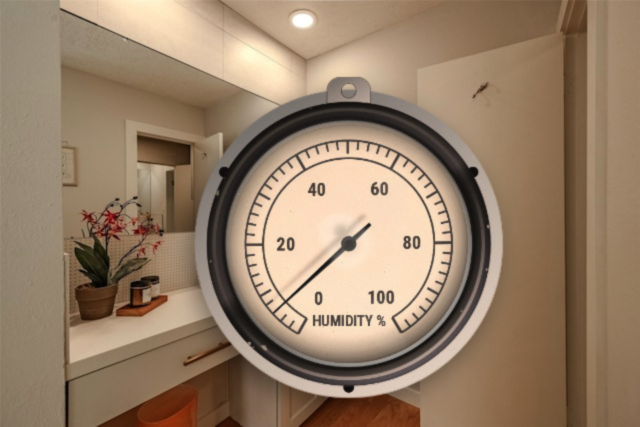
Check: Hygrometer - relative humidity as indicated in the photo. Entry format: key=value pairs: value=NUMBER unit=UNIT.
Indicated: value=6 unit=%
